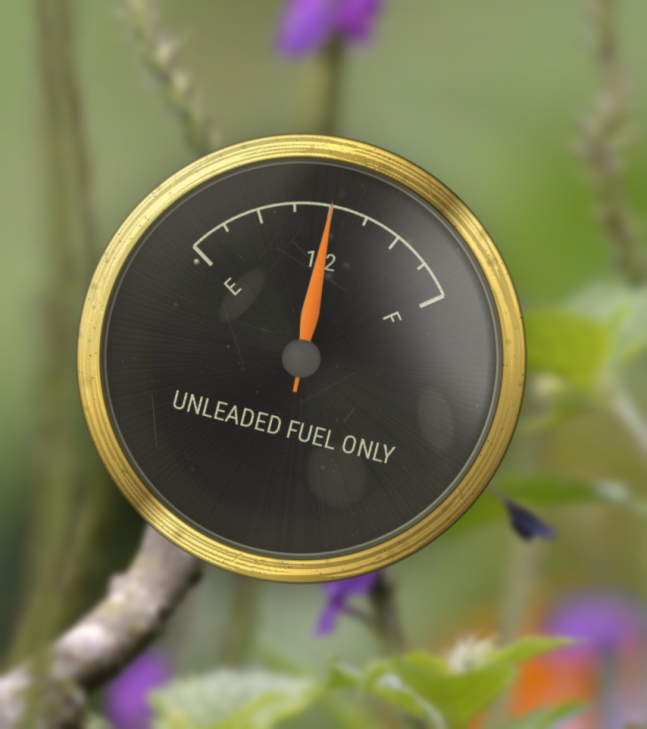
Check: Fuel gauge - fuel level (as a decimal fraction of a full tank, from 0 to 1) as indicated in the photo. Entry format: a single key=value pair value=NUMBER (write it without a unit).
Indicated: value=0.5
